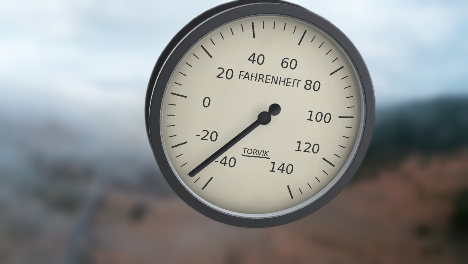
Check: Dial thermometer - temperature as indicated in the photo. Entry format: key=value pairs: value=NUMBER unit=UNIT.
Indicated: value=-32 unit=°F
